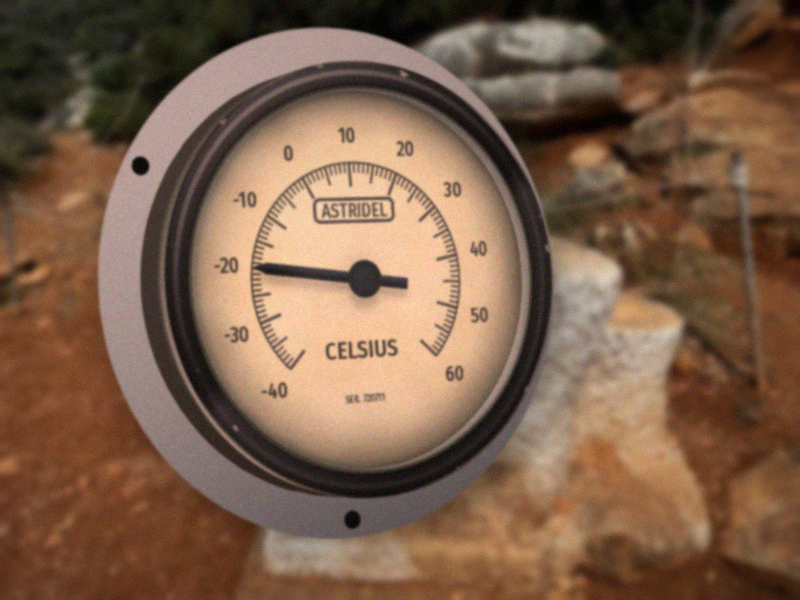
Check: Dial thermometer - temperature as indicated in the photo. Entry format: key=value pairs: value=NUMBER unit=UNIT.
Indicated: value=-20 unit=°C
